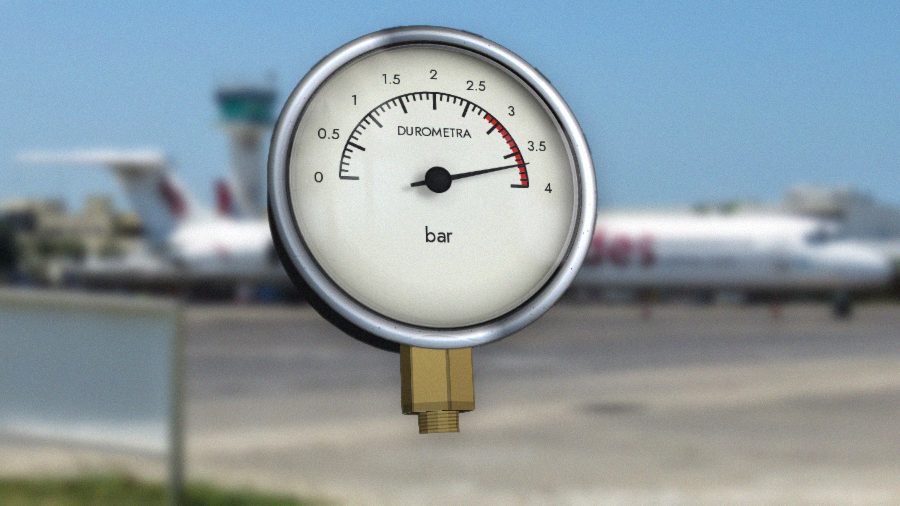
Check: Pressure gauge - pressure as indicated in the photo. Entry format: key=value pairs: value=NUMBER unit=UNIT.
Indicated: value=3.7 unit=bar
